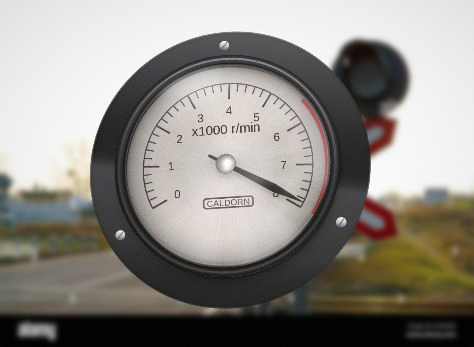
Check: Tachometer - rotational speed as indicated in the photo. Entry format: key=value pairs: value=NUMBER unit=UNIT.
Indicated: value=7900 unit=rpm
